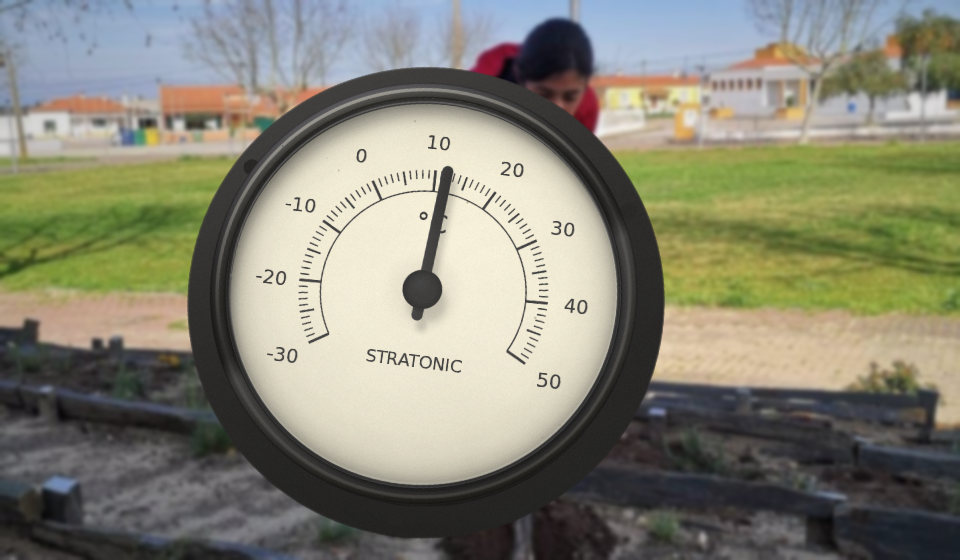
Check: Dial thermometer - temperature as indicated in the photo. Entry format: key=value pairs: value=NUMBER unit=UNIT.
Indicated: value=12 unit=°C
